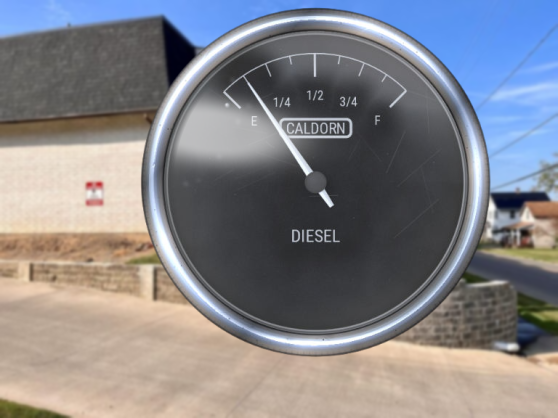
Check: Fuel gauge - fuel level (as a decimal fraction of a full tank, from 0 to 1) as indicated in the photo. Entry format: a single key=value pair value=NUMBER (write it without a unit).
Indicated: value=0.125
